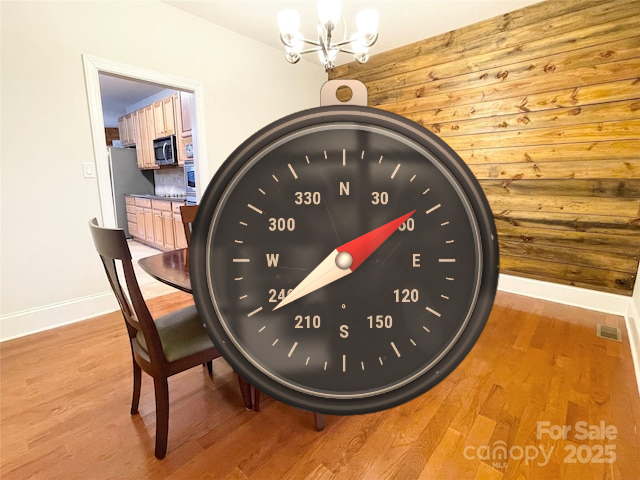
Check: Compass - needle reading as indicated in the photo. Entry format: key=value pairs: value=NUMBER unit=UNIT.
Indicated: value=55 unit=°
